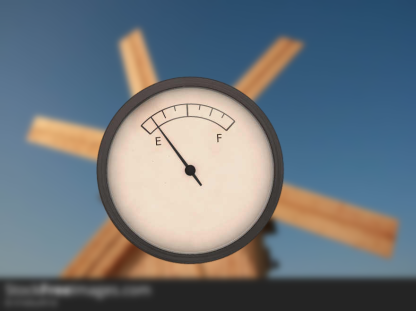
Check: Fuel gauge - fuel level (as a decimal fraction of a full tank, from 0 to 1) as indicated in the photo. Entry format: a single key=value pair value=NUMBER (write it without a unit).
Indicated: value=0.125
